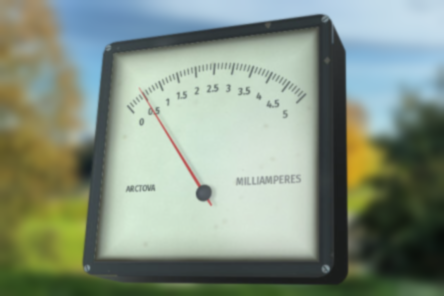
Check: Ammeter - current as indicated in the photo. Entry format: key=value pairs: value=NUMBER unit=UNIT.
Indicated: value=0.5 unit=mA
